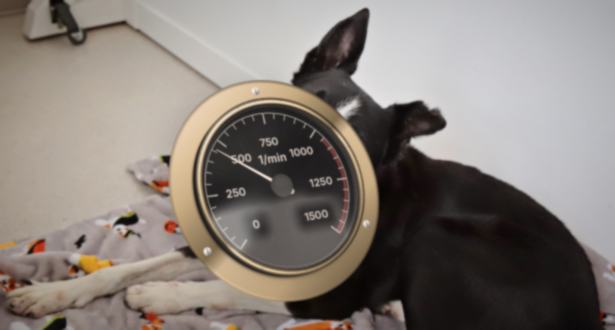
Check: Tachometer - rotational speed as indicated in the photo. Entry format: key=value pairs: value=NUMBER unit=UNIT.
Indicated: value=450 unit=rpm
